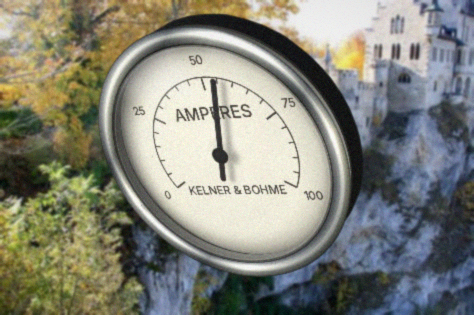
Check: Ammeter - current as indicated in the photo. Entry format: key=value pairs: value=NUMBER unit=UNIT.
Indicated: value=55 unit=A
